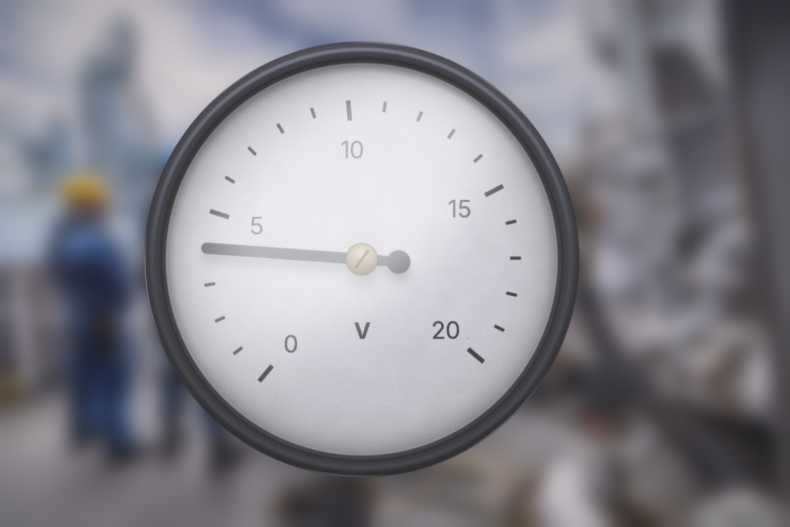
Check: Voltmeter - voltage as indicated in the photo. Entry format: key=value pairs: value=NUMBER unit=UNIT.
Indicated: value=4 unit=V
